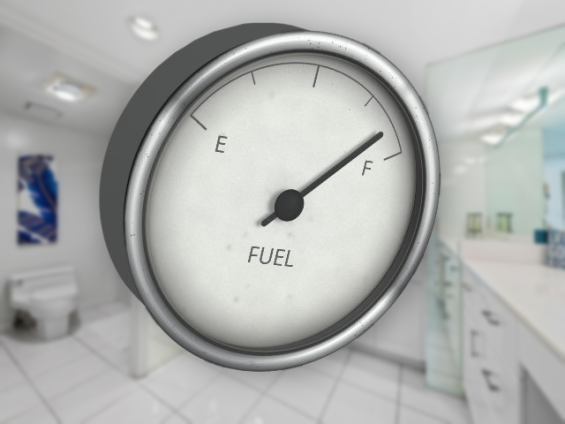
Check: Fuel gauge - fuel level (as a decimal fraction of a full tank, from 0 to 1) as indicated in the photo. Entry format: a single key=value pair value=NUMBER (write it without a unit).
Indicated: value=0.875
